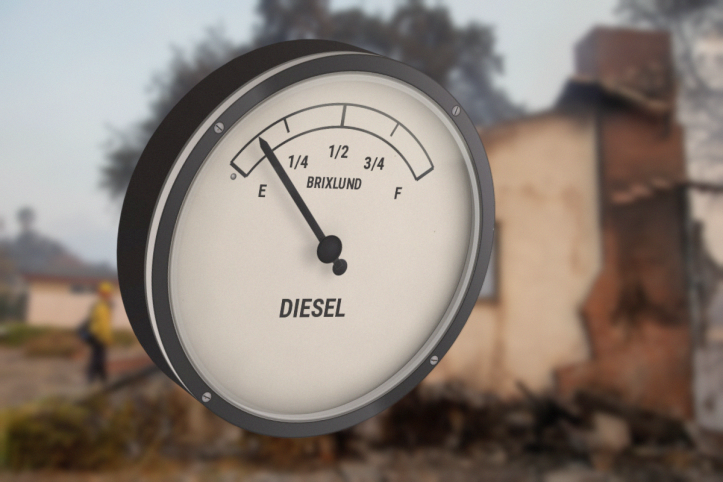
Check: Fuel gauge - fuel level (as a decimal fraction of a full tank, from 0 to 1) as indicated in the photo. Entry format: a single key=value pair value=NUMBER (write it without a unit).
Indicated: value=0.125
